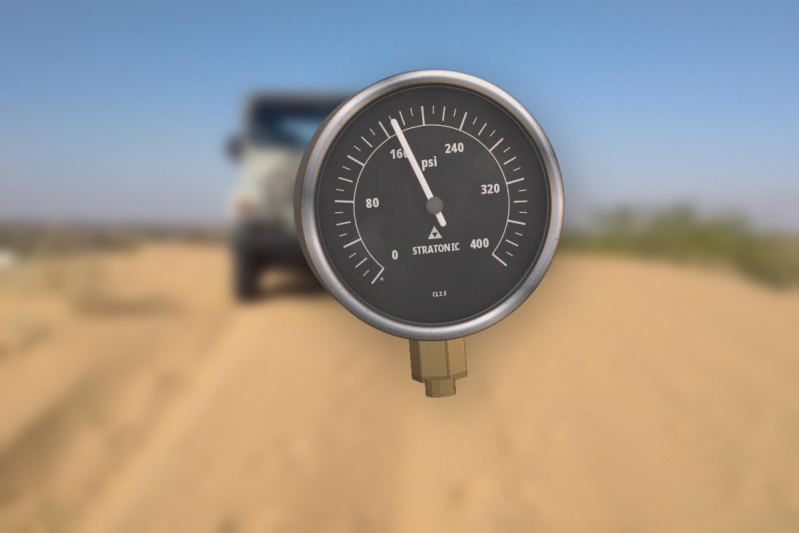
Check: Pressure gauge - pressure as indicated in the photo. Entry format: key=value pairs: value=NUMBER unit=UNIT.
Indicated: value=170 unit=psi
